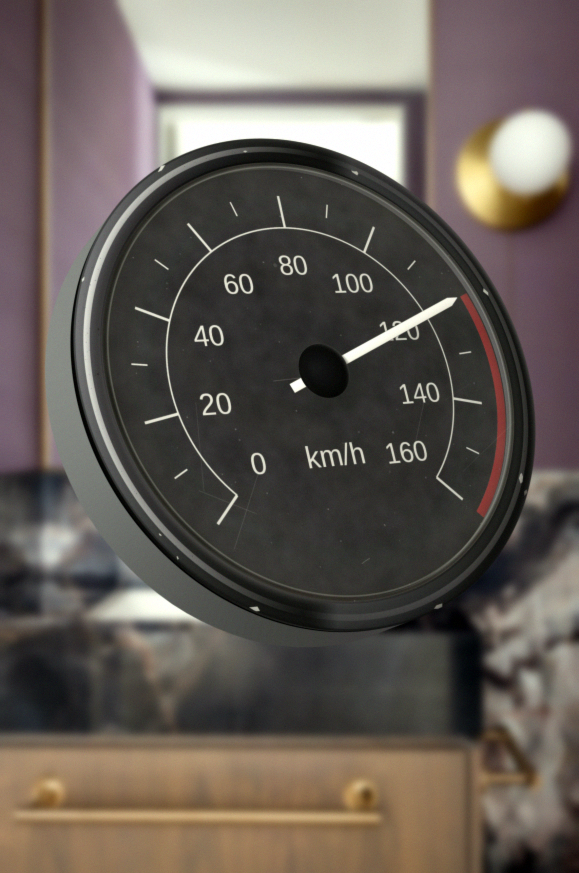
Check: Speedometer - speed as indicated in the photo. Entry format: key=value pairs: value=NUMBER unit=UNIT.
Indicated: value=120 unit=km/h
